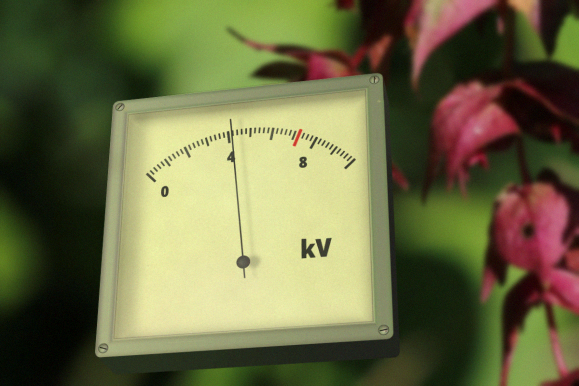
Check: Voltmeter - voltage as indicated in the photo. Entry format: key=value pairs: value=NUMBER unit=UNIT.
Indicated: value=4.2 unit=kV
